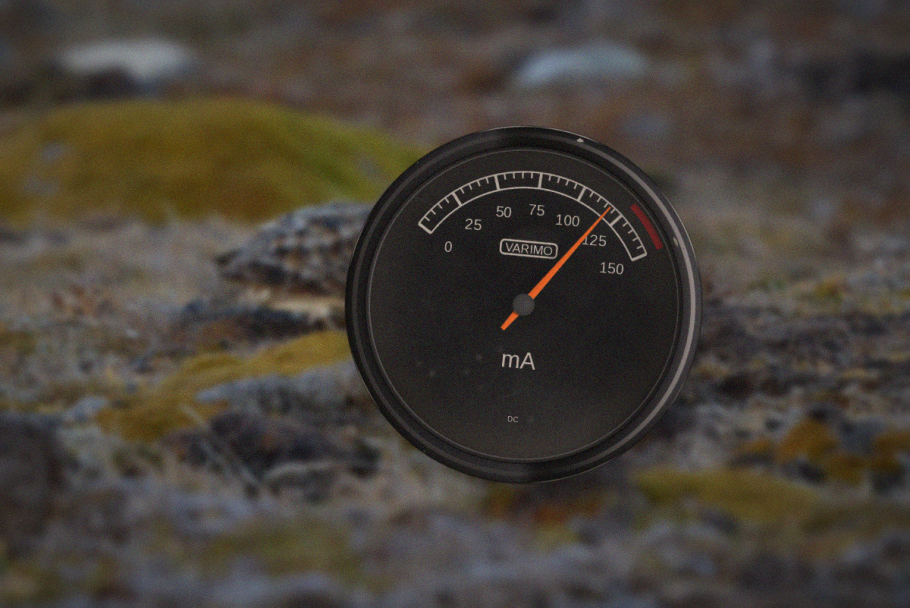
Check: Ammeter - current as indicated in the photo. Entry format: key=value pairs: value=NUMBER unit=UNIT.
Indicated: value=117.5 unit=mA
